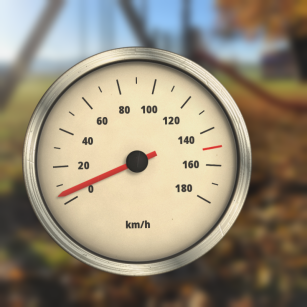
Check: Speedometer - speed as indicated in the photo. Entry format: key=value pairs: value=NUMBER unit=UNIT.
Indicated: value=5 unit=km/h
